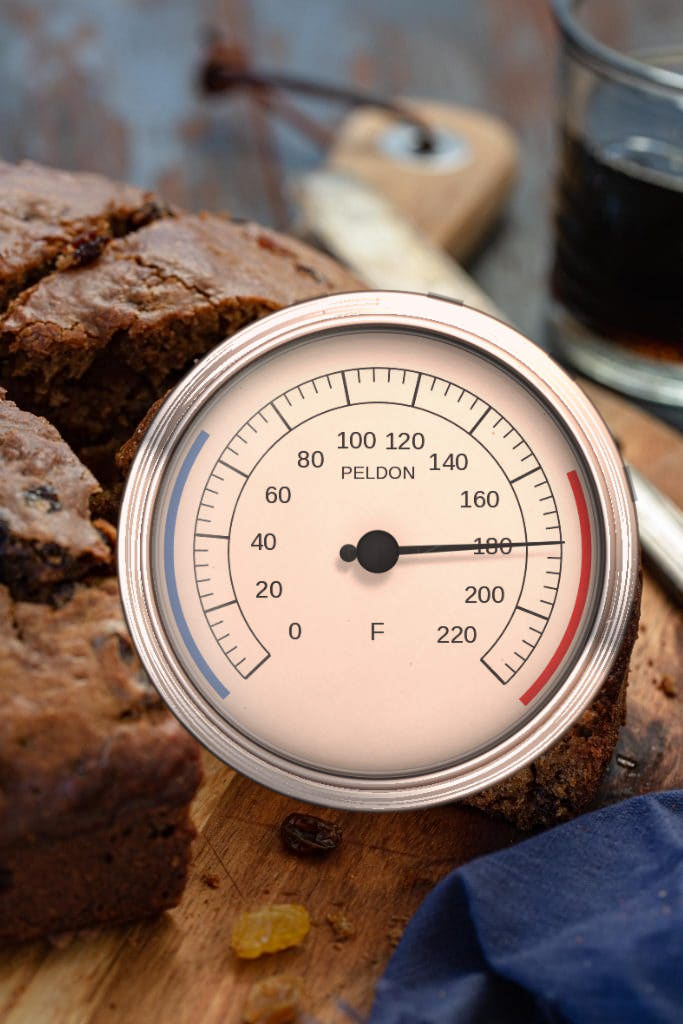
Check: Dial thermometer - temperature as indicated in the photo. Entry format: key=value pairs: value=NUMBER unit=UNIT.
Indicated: value=180 unit=°F
